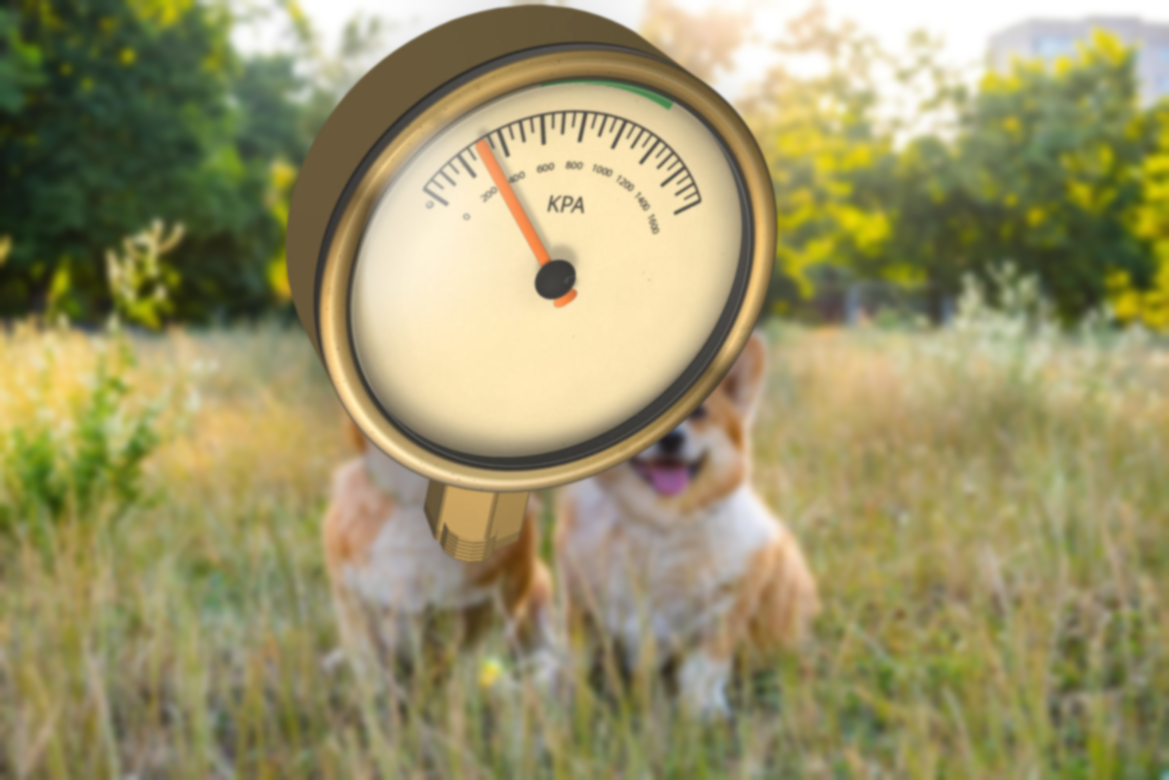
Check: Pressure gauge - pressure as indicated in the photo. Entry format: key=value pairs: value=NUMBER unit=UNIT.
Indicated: value=300 unit=kPa
